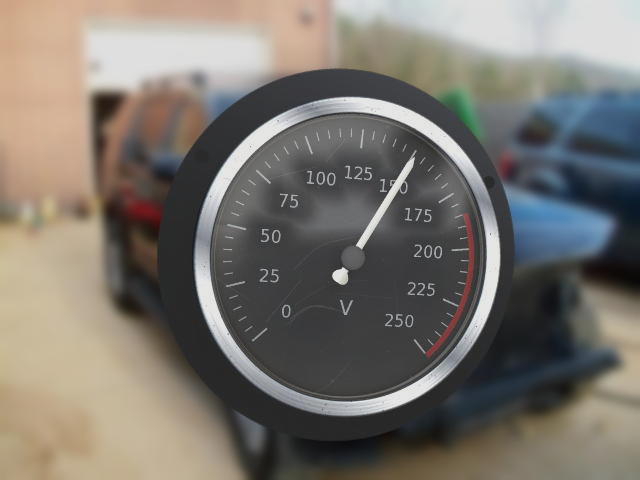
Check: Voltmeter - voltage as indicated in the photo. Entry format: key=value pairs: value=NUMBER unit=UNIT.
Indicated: value=150 unit=V
